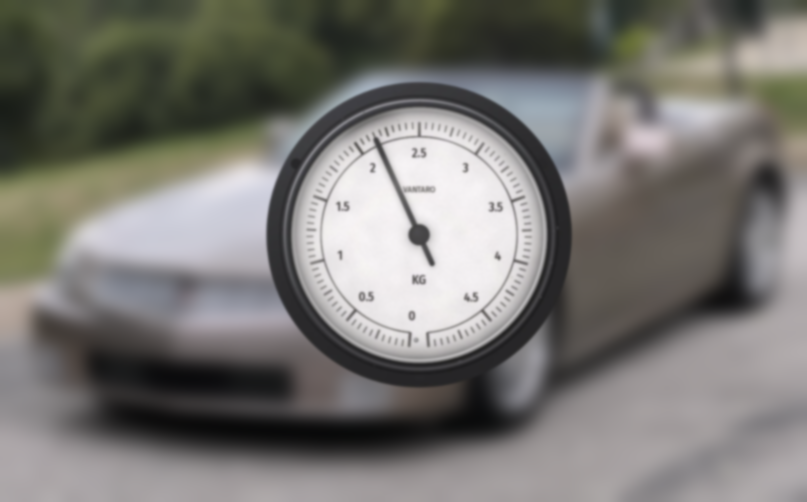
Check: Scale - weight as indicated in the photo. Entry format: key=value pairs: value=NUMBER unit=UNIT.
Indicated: value=2.15 unit=kg
